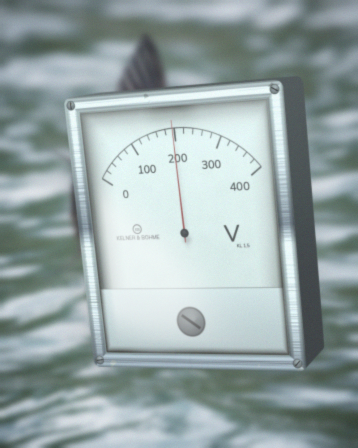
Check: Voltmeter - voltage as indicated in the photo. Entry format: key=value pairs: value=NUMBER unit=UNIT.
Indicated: value=200 unit=V
